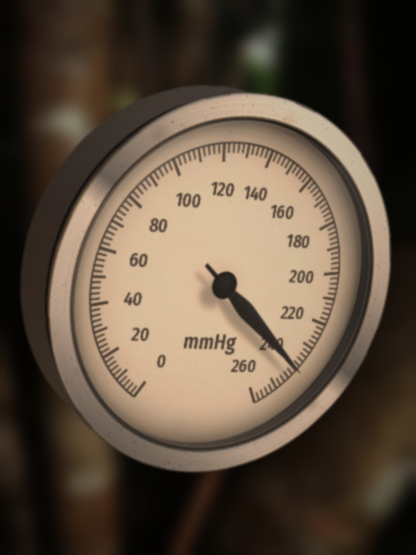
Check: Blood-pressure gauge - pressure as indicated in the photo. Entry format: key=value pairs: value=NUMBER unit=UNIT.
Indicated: value=240 unit=mmHg
